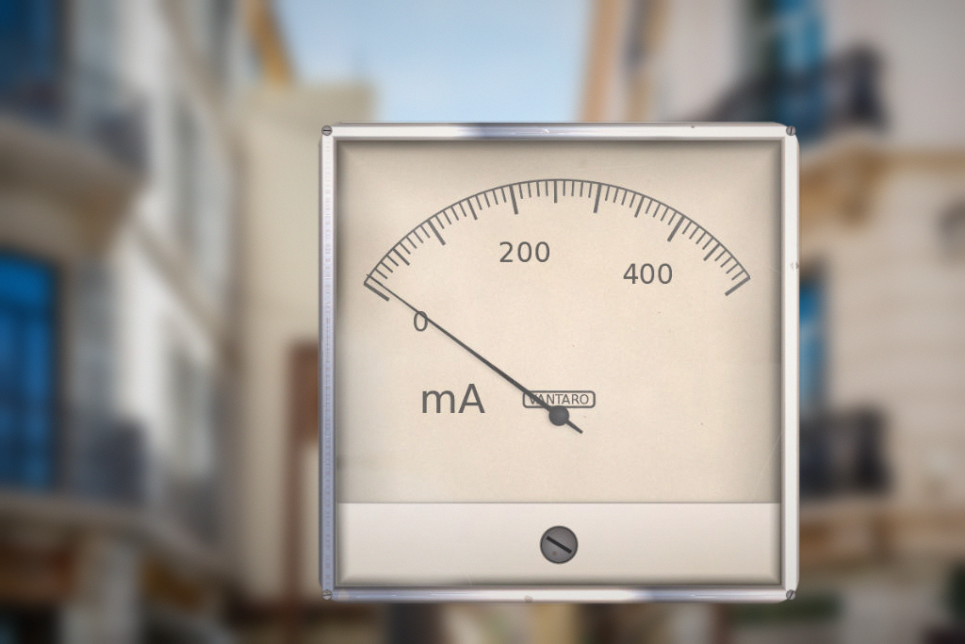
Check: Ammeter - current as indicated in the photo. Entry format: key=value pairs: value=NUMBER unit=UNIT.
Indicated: value=10 unit=mA
